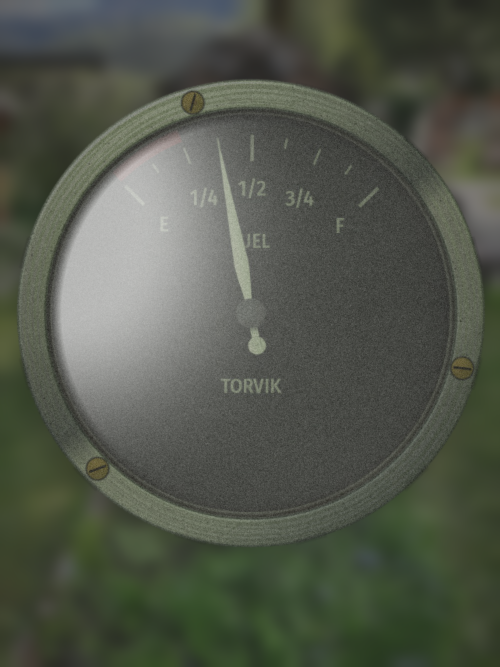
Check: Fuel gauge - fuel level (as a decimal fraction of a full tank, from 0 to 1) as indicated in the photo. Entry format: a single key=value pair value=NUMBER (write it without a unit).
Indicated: value=0.375
